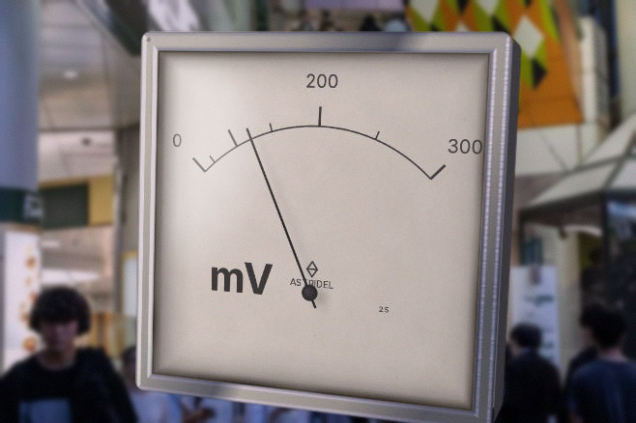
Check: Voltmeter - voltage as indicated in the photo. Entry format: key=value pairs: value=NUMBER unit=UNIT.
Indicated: value=125 unit=mV
